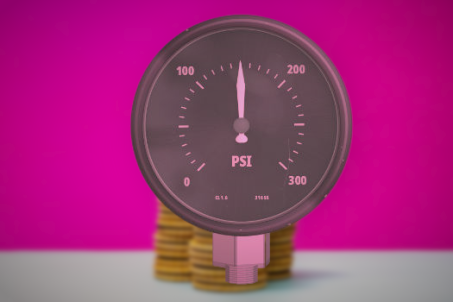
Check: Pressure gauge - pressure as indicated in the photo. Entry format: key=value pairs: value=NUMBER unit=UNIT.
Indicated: value=150 unit=psi
